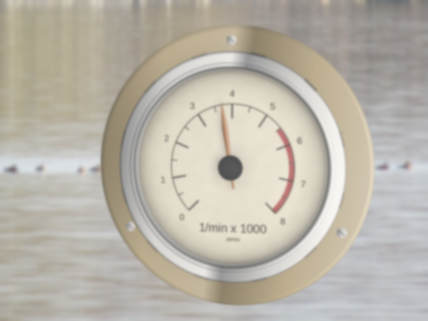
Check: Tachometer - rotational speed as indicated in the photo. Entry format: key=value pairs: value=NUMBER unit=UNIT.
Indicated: value=3750 unit=rpm
